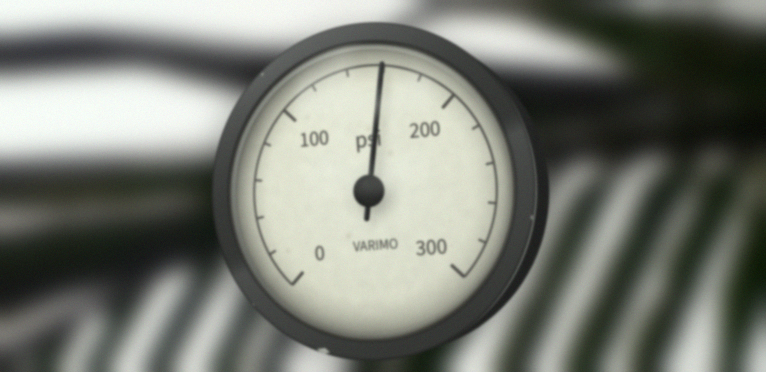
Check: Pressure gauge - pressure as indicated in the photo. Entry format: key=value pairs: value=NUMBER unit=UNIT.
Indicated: value=160 unit=psi
